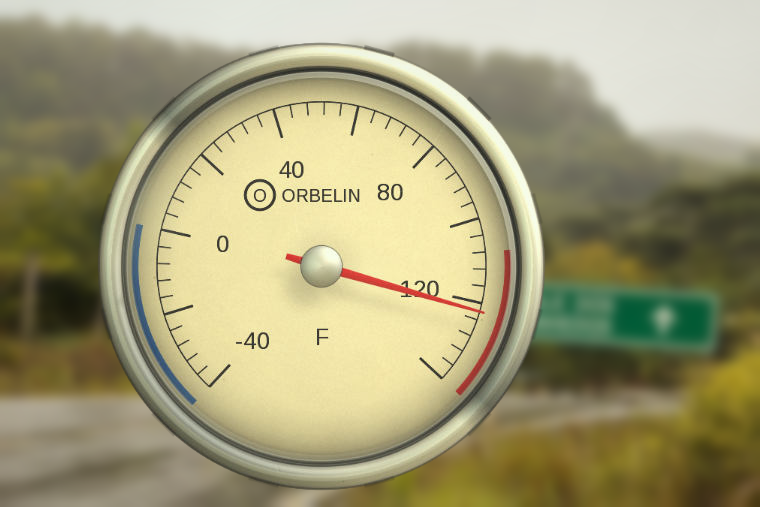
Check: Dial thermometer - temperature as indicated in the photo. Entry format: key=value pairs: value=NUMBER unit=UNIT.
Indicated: value=122 unit=°F
